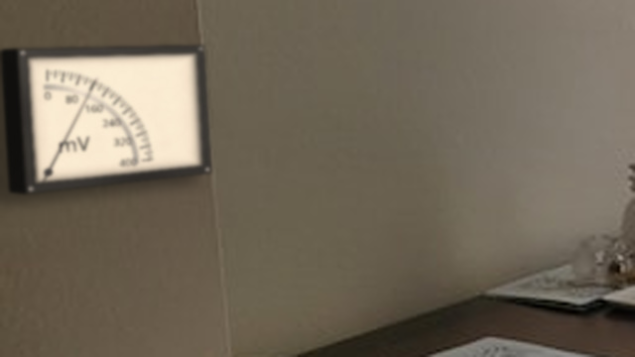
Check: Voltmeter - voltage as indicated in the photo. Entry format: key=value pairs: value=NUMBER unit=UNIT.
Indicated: value=120 unit=mV
